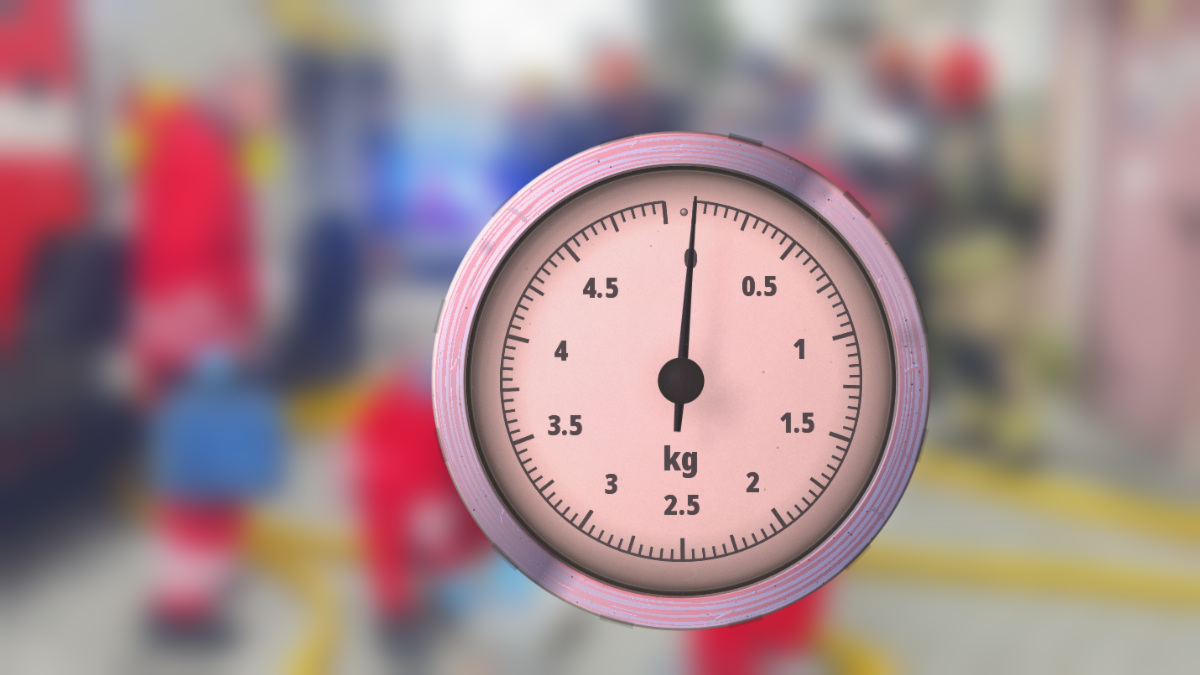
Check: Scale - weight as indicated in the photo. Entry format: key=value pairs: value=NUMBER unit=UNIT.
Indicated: value=0 unit=kg
